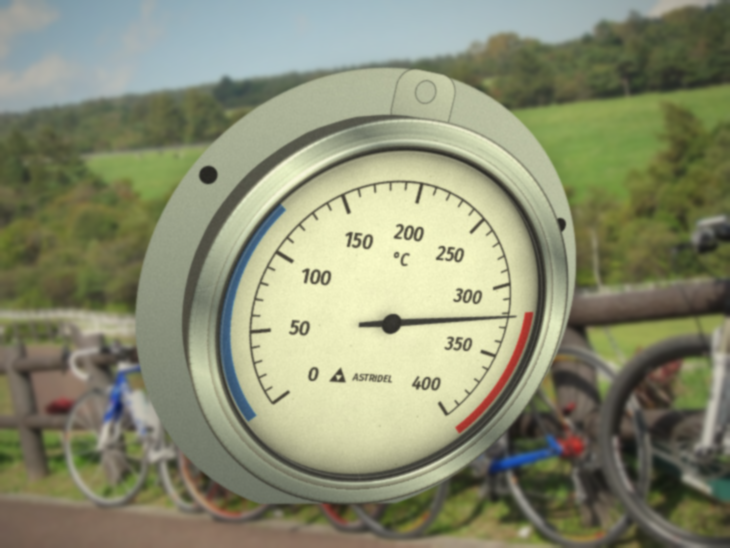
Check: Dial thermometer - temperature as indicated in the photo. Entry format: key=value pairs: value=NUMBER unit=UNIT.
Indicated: value=320 unit=°C
